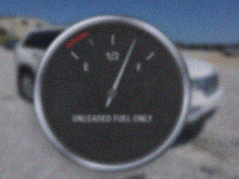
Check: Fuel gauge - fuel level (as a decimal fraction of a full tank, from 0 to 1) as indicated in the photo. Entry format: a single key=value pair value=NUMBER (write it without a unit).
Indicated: value=0.75
